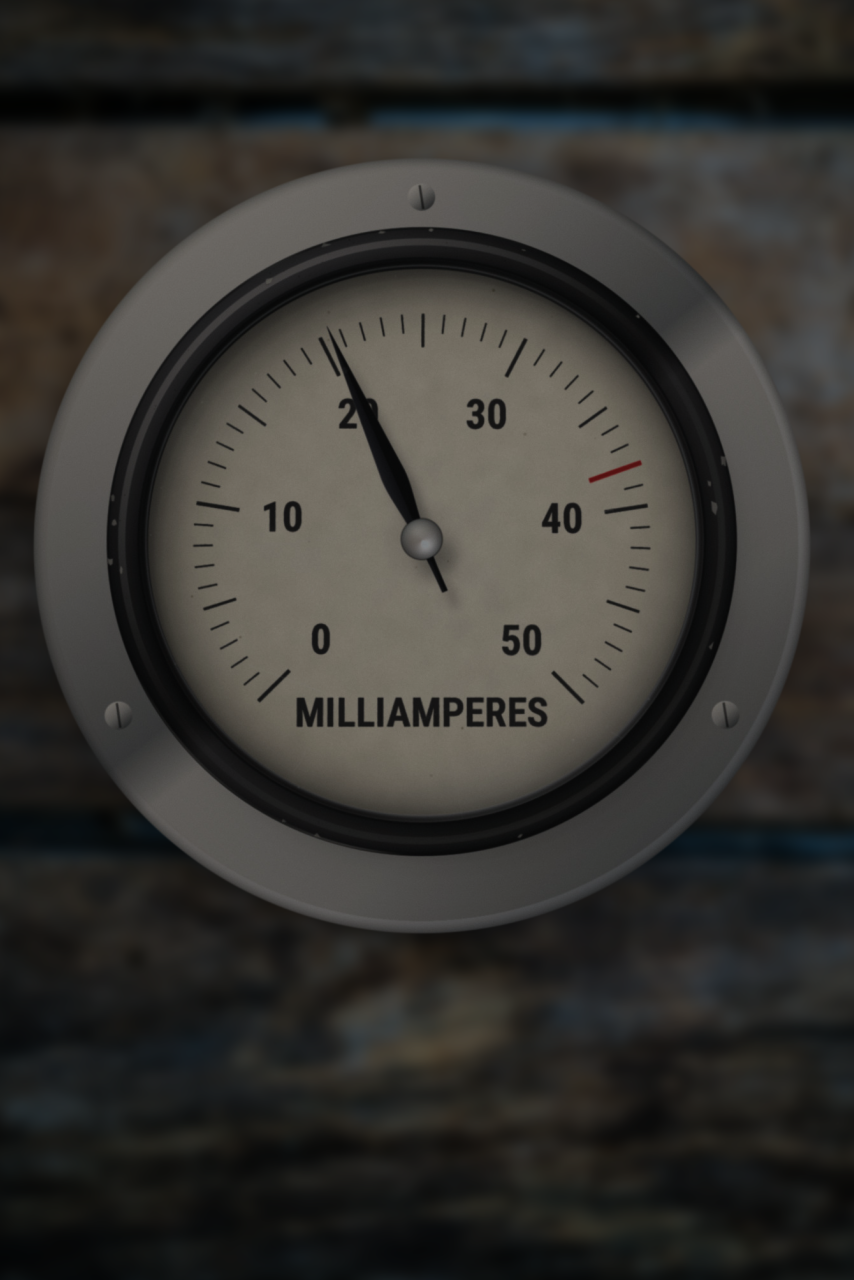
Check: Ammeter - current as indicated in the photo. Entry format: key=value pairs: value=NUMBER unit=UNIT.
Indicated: value=20.5 unit=mA
